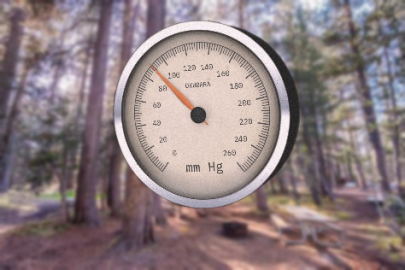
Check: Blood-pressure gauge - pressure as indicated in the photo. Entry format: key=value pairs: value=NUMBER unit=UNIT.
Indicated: value=90 unit=mmHg
